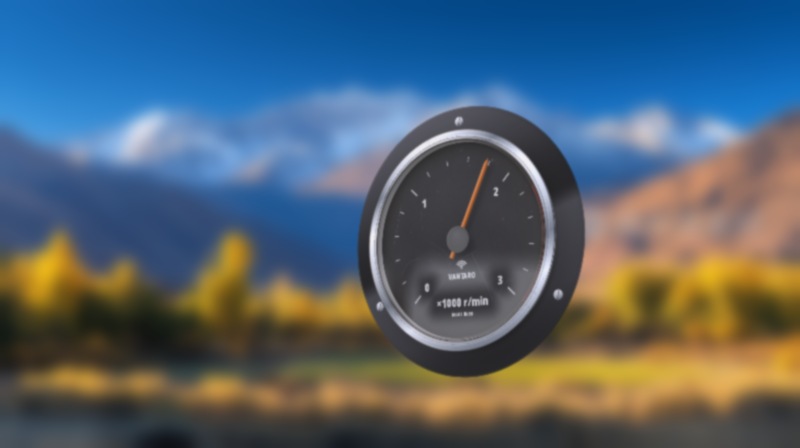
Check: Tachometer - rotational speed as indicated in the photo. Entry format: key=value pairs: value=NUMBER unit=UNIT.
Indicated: value=1800 unit=rpm
